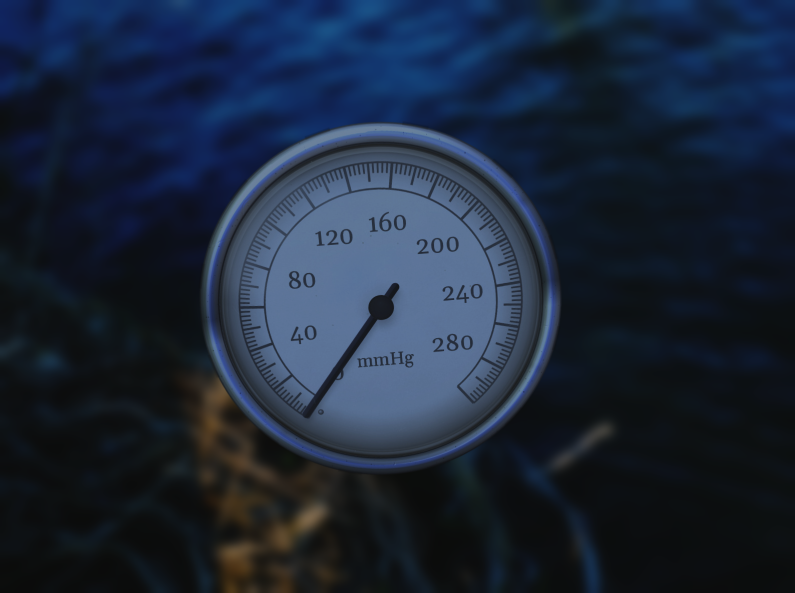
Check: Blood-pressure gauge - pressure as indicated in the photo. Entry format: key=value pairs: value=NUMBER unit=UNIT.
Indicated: value=2 unit=mmHg
